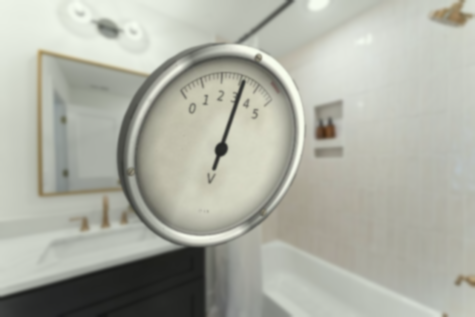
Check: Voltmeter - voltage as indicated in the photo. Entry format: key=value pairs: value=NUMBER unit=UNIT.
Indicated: value=3 unit=V
